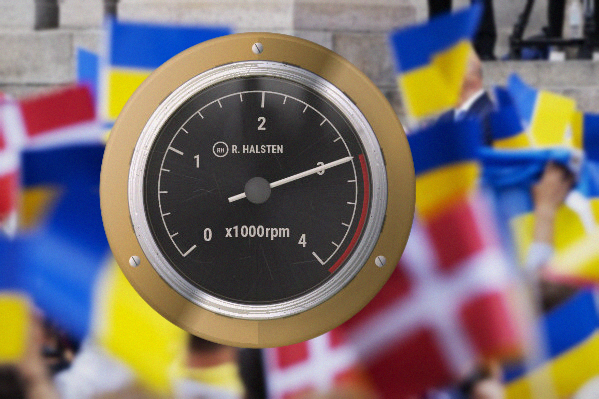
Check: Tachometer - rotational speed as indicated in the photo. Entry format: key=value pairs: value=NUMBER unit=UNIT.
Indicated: value=3000 unit=rpm
